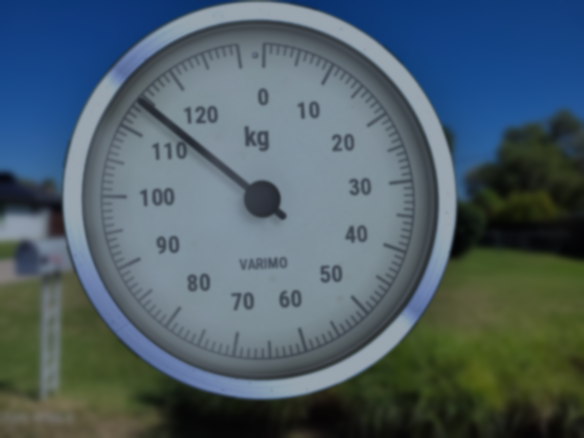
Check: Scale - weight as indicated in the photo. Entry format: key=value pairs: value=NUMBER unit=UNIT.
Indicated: value=114 unit=kg
